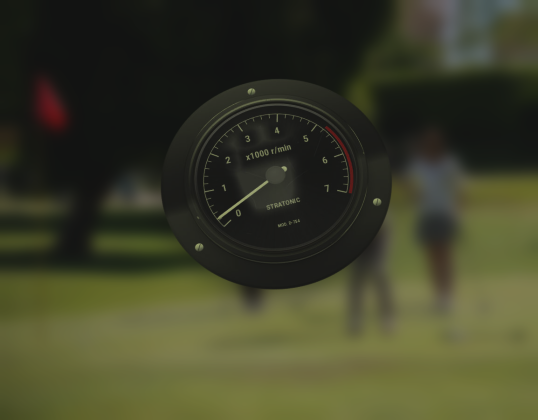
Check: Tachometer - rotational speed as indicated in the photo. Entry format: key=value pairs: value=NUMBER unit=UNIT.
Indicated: value=200 unit=rpm
